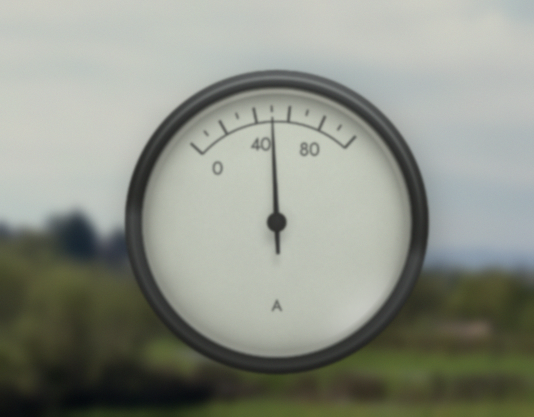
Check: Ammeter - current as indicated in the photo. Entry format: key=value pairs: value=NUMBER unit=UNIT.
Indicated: value=50 unit=A
